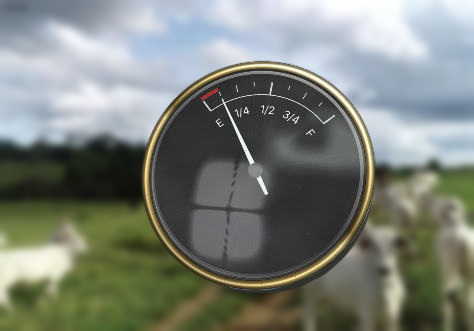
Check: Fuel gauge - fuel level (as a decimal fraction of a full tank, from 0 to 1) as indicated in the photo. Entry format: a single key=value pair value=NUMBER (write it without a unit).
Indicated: value=0.125
